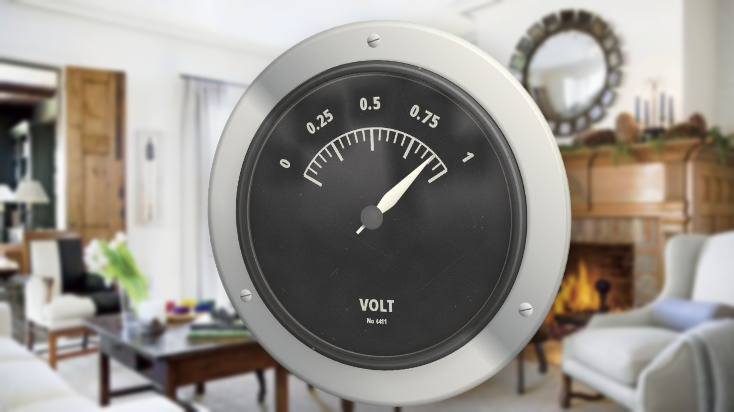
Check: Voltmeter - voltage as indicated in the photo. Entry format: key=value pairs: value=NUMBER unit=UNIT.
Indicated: value=0.9 unit=V
